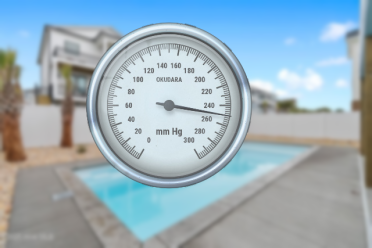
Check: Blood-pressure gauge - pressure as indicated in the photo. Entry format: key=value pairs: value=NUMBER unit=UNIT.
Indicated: value=250 unit=mmHg
